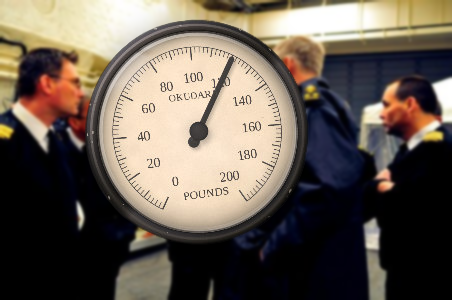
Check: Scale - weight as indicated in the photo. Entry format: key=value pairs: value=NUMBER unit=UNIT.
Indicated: value=120 unit=lb
